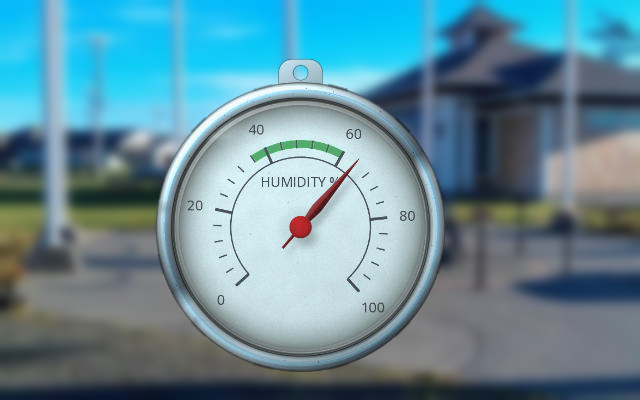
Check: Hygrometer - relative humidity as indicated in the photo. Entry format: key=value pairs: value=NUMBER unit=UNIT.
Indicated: value=64 unit=%
